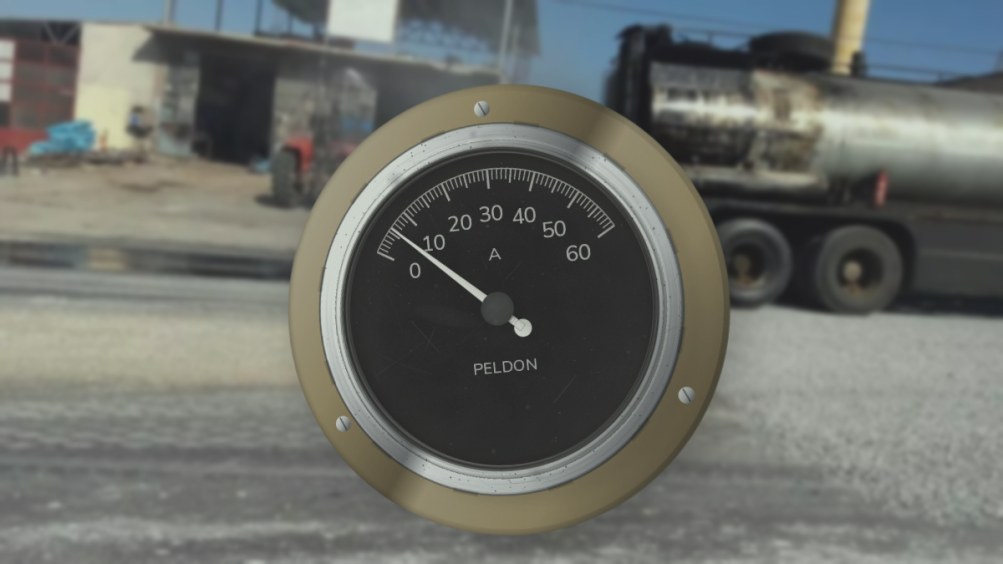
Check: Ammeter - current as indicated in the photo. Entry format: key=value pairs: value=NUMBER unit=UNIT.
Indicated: value=6 unit=A
